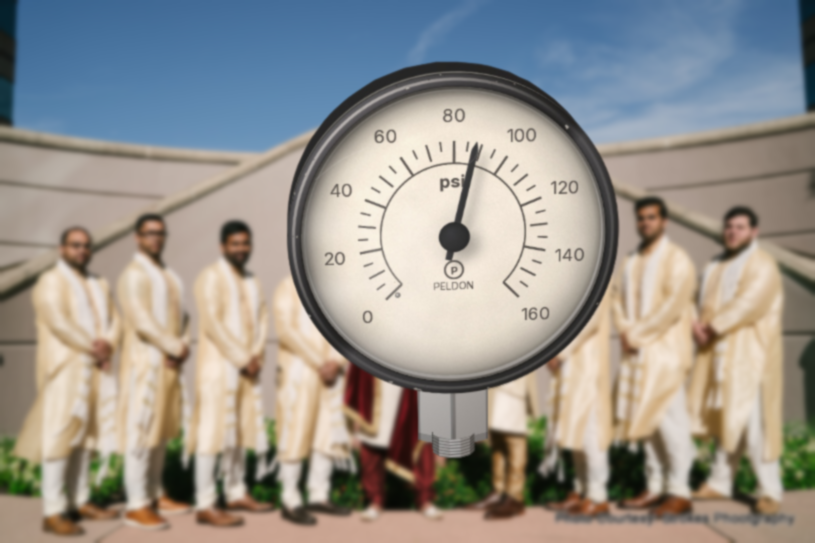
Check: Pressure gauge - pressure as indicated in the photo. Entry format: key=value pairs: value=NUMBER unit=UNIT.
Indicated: value=87.5 unit=psi
